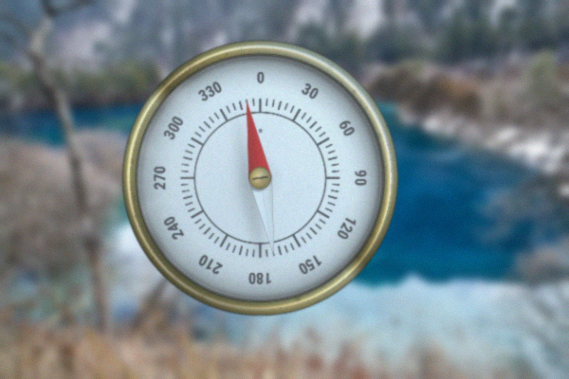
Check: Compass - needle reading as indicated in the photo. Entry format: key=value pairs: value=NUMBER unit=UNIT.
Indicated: value=350 unit=°
